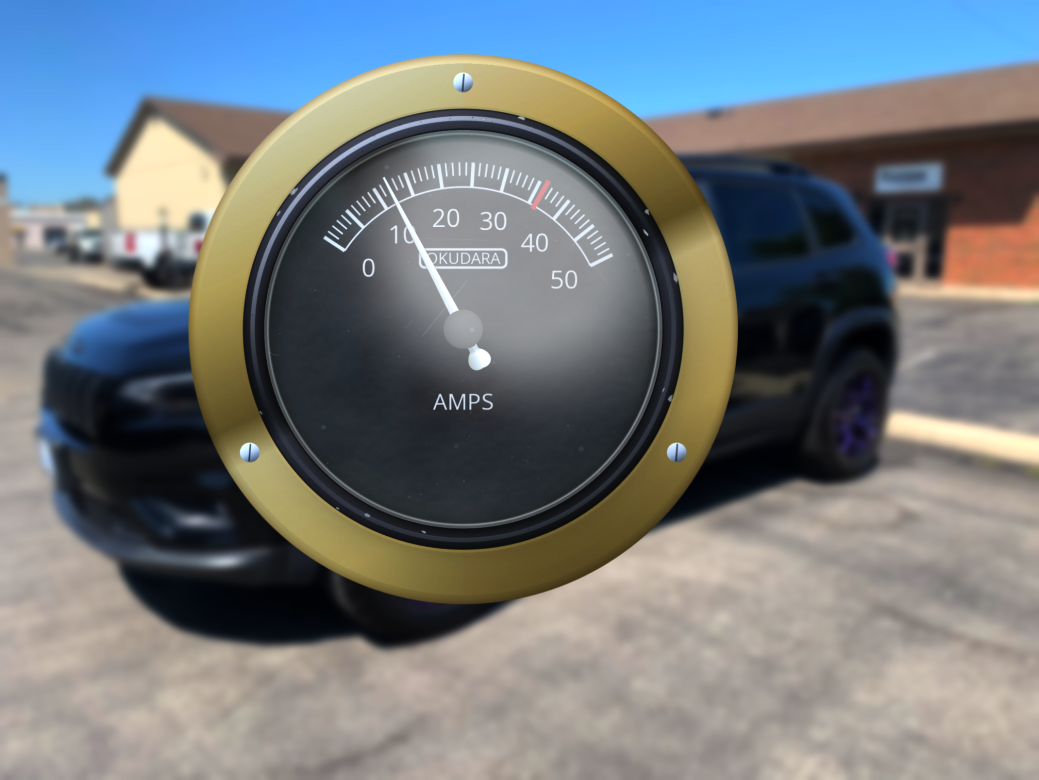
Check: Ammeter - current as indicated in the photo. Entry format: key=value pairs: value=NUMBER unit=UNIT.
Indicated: value=12 unit=A
